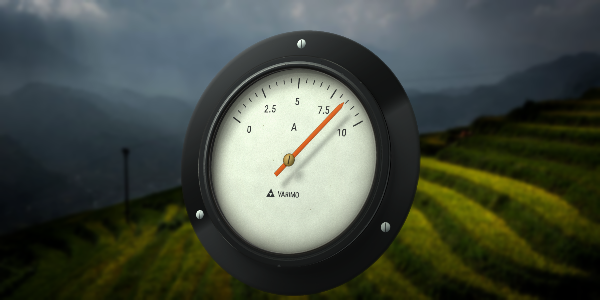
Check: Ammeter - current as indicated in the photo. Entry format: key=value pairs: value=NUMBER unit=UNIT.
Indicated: value=8.5 unit=A
